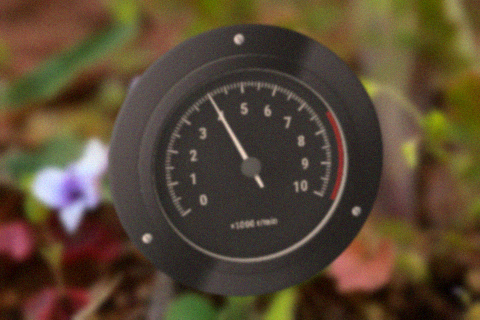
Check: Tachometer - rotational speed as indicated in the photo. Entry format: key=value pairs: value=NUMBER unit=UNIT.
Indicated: value=4000 unit=rpm
